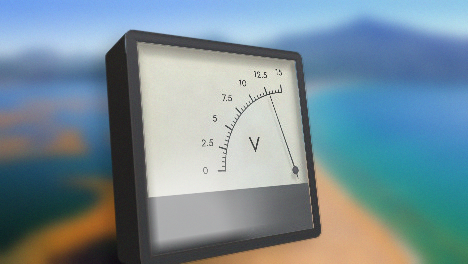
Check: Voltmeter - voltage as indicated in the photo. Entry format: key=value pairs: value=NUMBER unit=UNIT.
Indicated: value=12.5 unit=V
